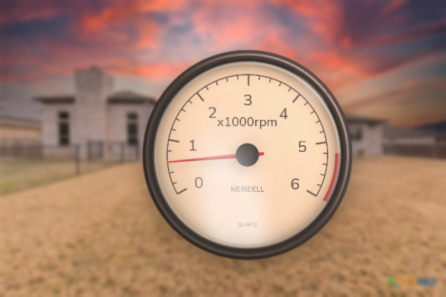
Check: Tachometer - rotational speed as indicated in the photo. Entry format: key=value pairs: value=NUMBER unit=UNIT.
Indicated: value=600 unit=rpm
